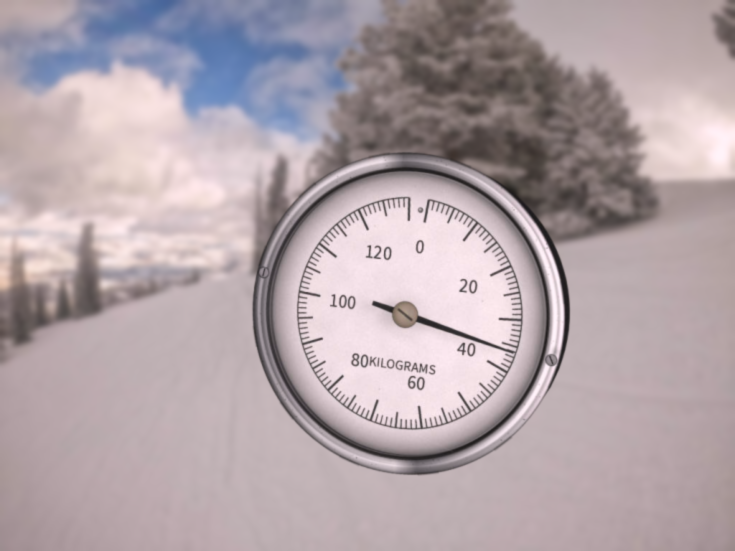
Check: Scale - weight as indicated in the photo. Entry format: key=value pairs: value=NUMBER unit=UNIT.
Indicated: value=36 unit=kg
